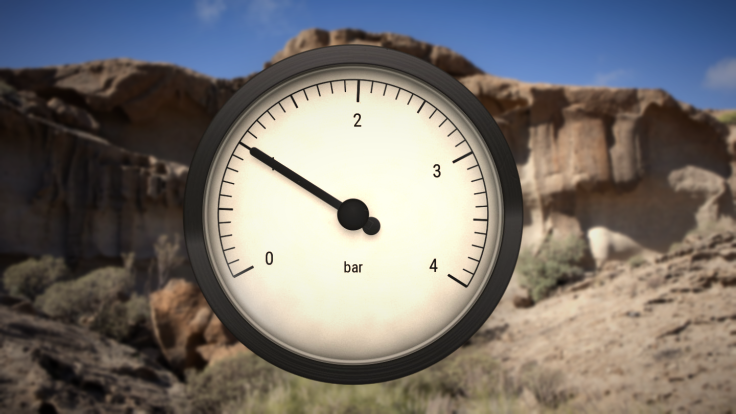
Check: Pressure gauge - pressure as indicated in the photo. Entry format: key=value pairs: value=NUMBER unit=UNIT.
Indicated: value=1 unit=bar
